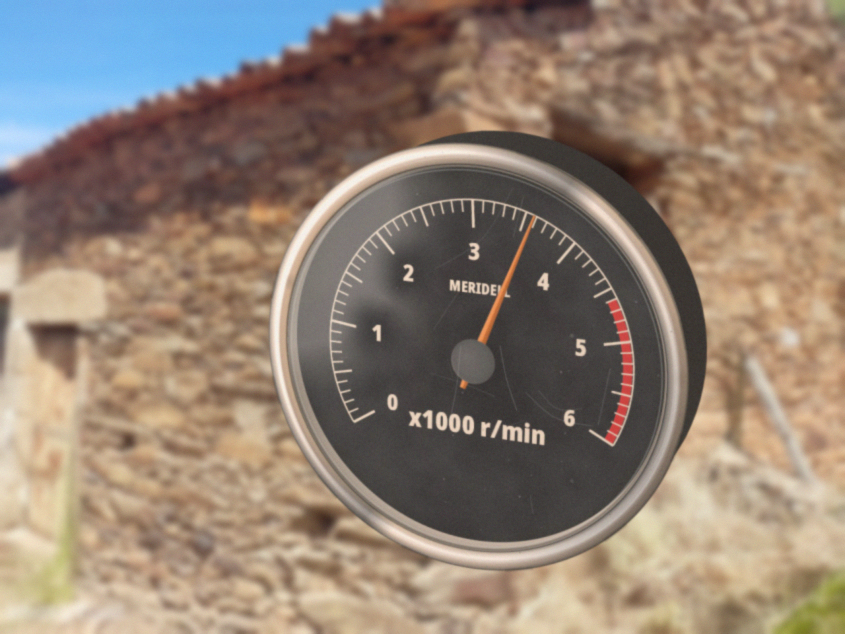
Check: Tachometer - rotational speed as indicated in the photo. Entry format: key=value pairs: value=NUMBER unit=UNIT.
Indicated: value=3600 unit=rpm
